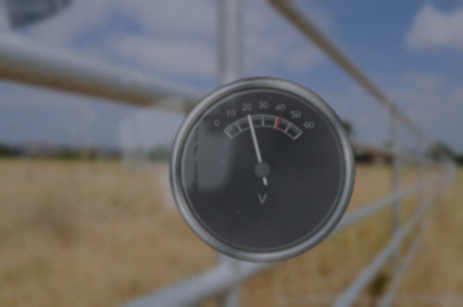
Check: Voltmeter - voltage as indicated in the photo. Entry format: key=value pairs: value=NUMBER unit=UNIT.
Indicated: value=20 unit=V
